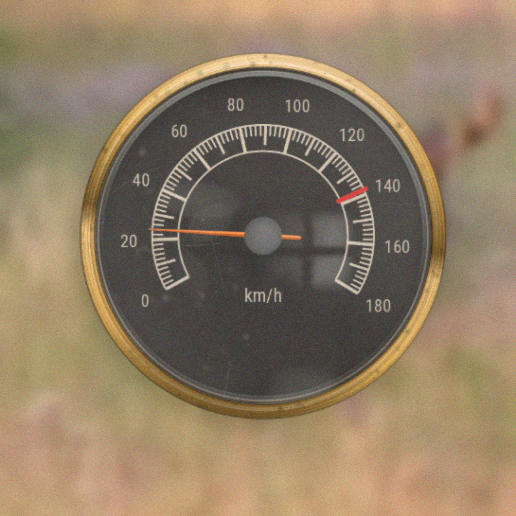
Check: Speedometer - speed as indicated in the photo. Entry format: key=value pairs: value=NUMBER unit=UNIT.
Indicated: value=24 unit=km/h
